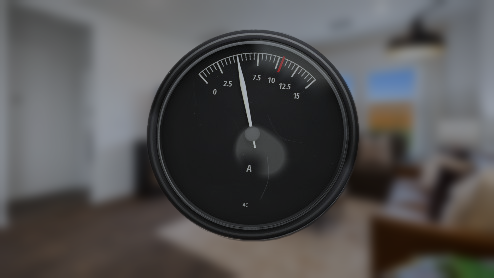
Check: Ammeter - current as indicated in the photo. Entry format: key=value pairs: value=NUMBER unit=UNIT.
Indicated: value=5 unit=A
